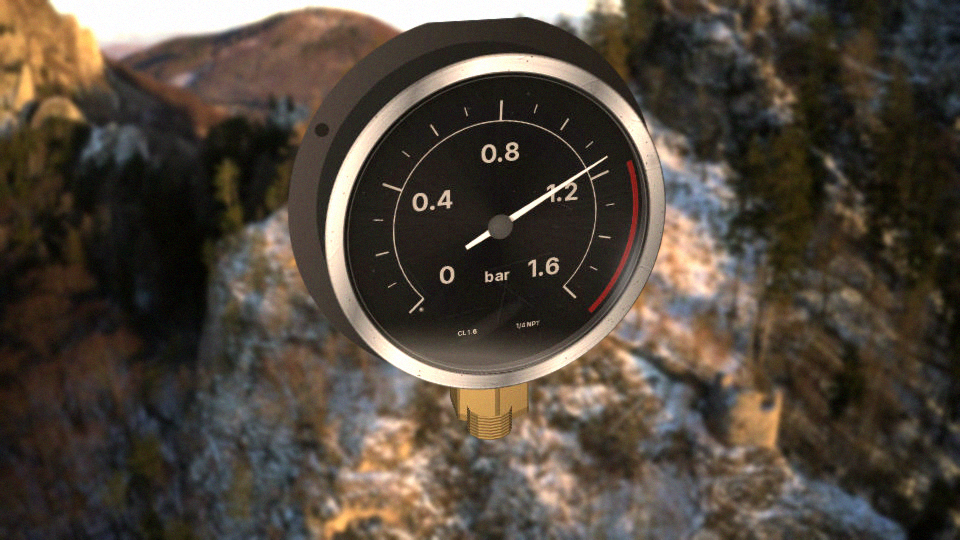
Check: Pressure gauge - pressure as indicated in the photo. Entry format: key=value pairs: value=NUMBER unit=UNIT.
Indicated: value=1.15 unit=bar
